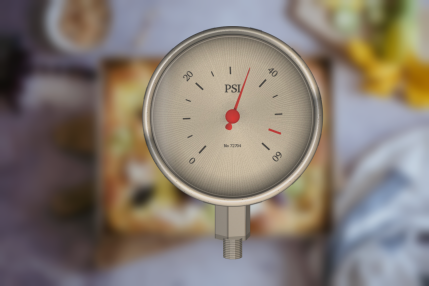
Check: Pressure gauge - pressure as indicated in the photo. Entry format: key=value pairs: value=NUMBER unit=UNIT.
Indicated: value=35 unit=psi
